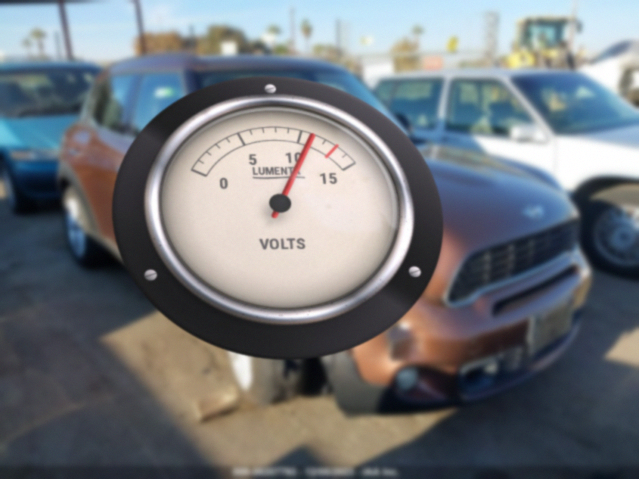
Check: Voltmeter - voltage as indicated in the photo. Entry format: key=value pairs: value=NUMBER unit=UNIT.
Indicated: value=11 unit=V
